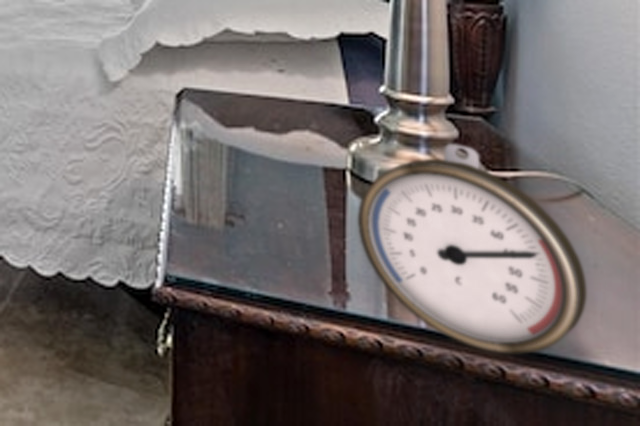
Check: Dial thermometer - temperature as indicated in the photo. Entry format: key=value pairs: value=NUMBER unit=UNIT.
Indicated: value=45 unit=°C
